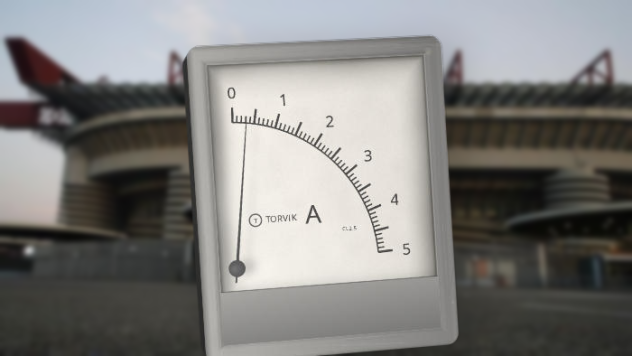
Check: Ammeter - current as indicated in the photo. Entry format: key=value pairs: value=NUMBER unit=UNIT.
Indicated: value=0.3 unit=A
